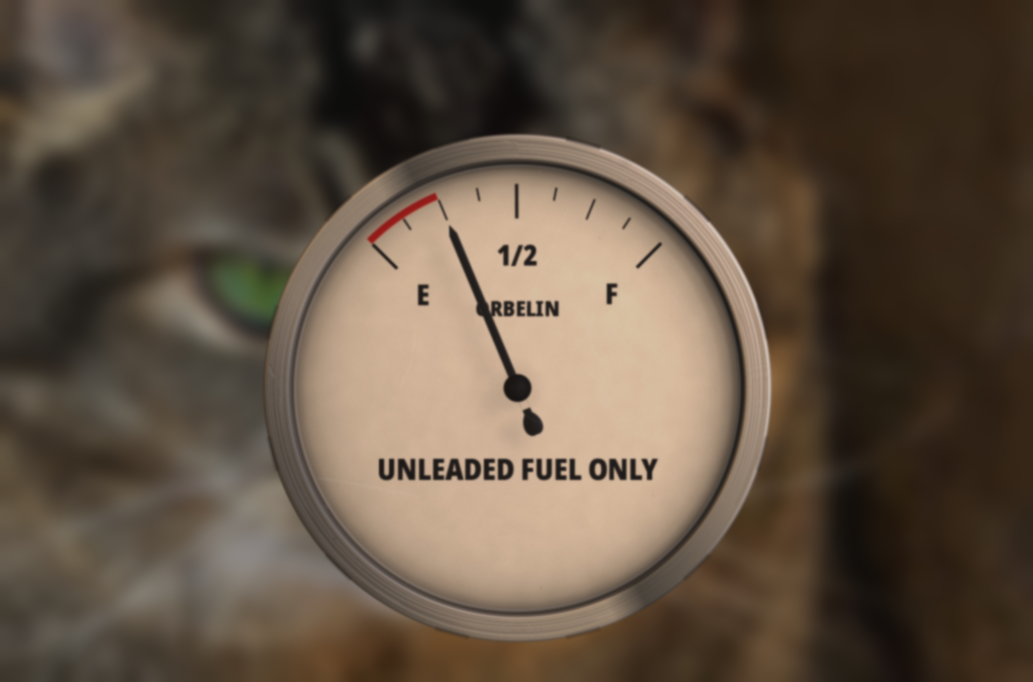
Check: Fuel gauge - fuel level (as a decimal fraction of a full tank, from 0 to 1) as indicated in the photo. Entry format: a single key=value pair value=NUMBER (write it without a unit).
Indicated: value=0.25
